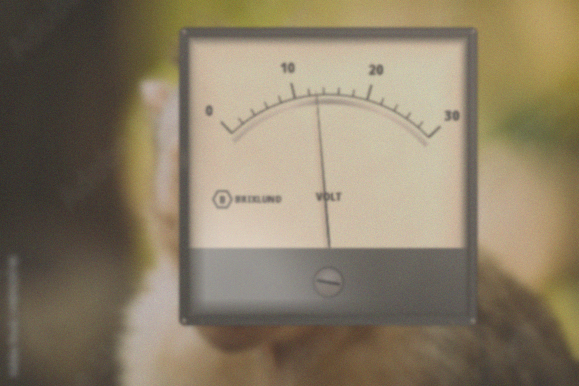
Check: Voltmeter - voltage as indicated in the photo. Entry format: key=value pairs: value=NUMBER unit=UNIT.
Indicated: value=13 unit=V
